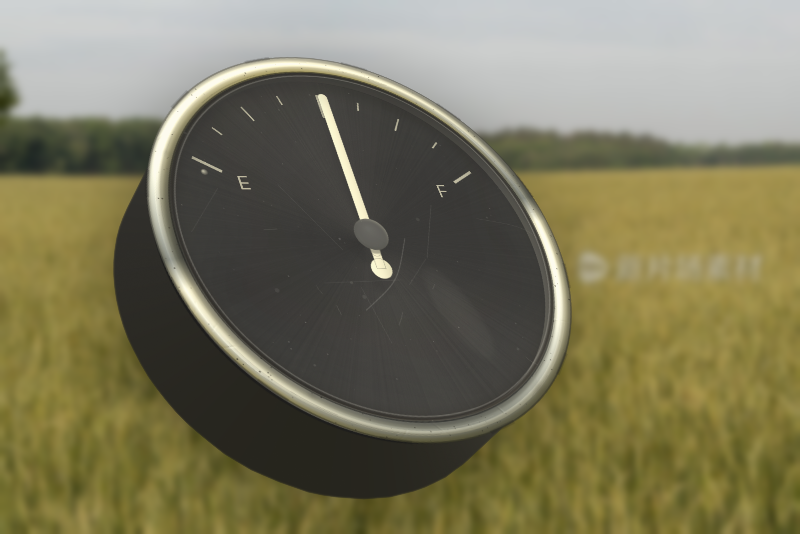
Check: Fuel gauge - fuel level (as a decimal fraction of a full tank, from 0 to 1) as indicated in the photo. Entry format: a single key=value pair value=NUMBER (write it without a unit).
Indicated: value=0.5
